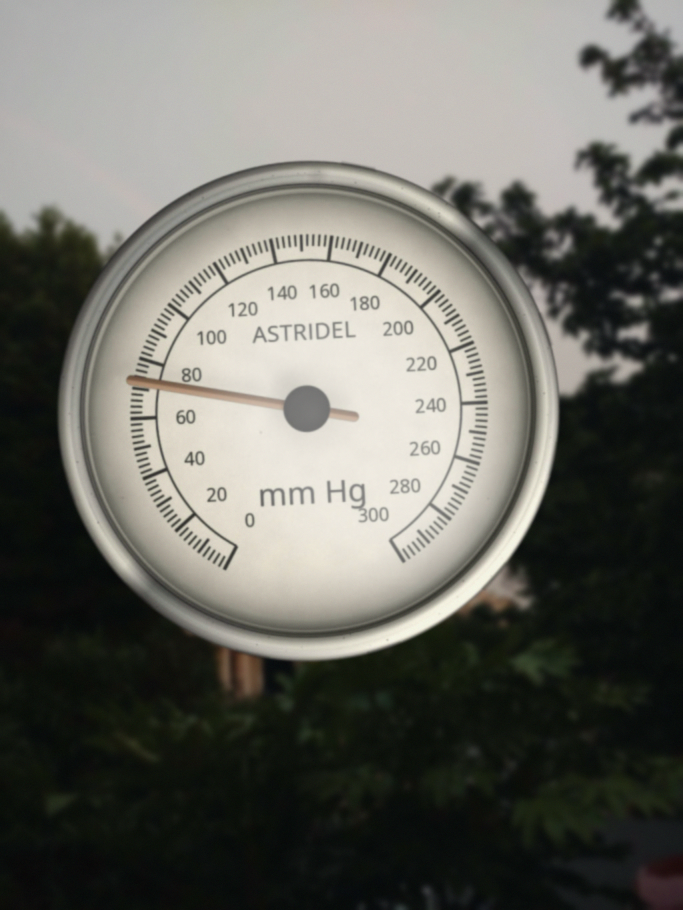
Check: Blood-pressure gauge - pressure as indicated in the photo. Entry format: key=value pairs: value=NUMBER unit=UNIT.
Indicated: value=72 unit=mmHg
